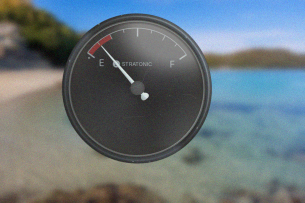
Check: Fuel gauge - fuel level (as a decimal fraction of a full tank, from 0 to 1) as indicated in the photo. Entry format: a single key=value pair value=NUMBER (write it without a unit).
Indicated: value=0.125
